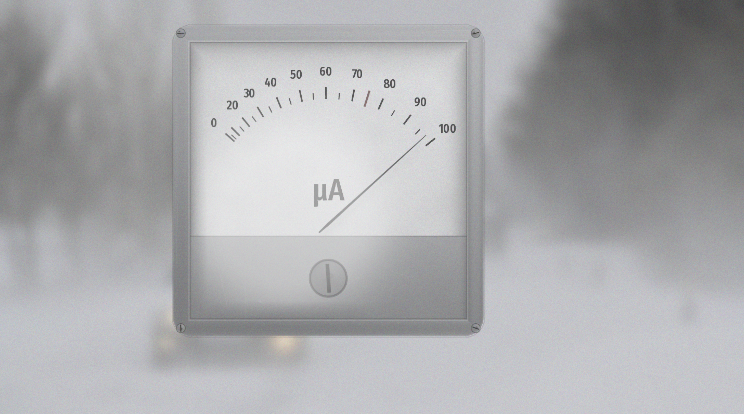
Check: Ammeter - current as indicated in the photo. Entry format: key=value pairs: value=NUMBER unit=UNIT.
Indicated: value=97.5 unit=µA
